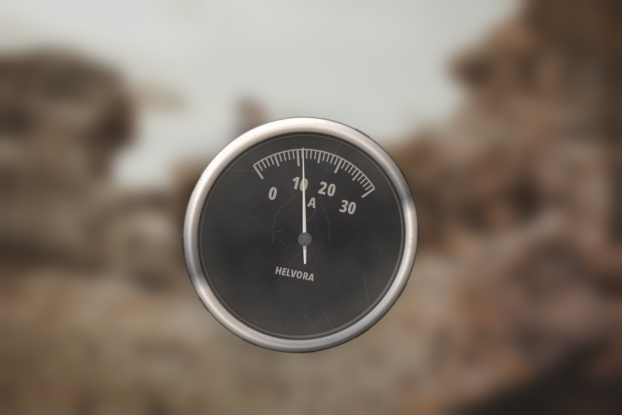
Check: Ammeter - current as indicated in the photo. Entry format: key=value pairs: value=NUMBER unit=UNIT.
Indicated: value=11 unit=A
